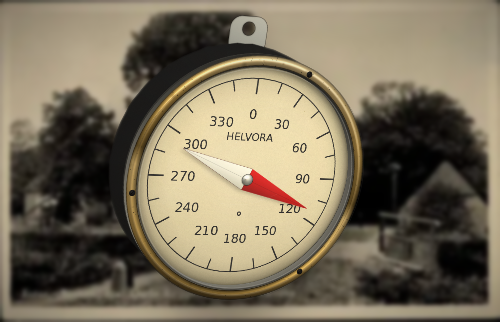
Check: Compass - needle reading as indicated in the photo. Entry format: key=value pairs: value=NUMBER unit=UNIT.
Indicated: value=112.5 unit=°
